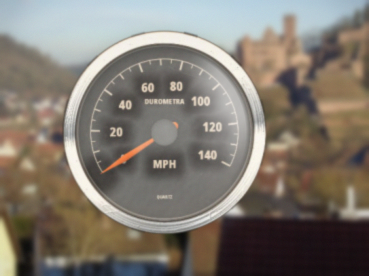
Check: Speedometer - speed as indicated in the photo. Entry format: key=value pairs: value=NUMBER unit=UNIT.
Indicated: value=0 unit=mph
